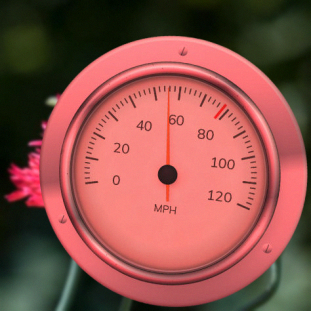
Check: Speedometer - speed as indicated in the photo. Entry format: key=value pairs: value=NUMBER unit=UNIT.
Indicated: value=56 unit=mph
